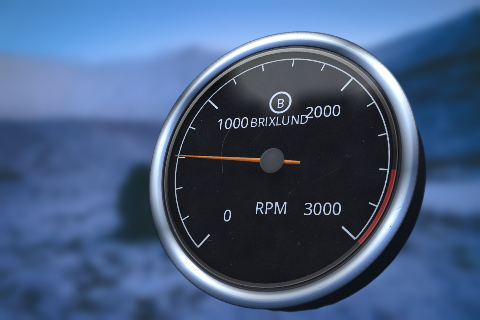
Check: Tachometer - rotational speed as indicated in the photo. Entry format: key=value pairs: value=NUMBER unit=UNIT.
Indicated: value=600 unit=rpm
